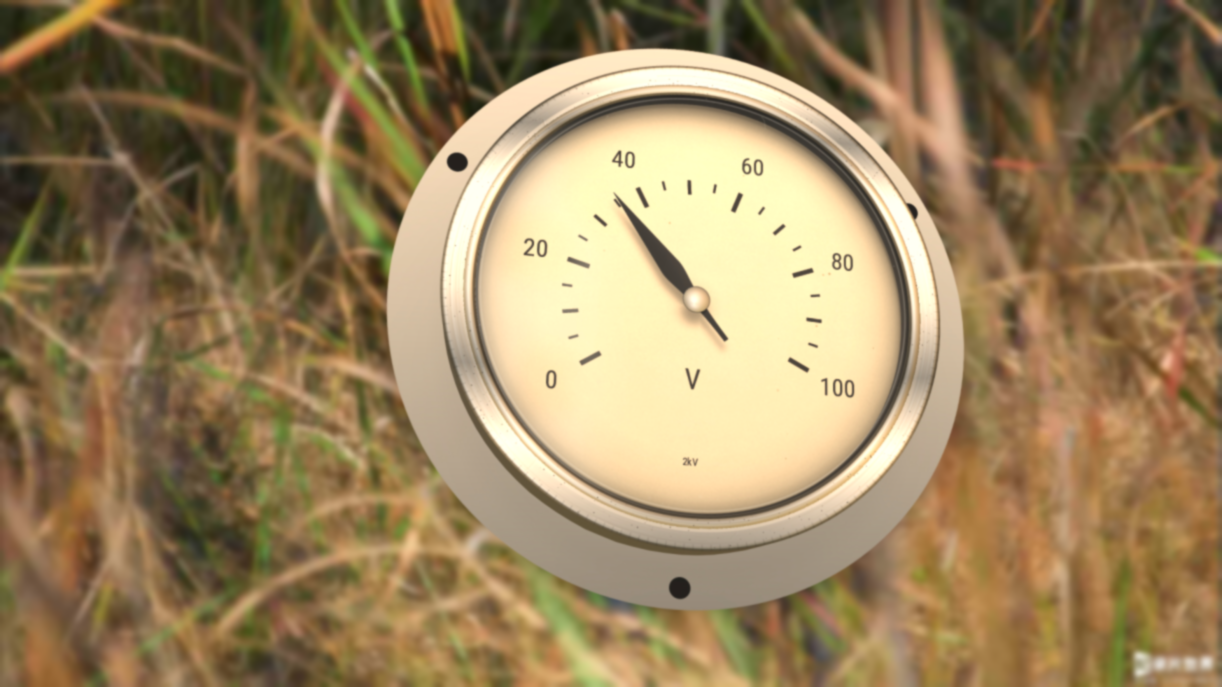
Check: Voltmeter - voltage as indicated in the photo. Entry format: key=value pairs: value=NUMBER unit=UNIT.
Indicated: value=35 unit=V
